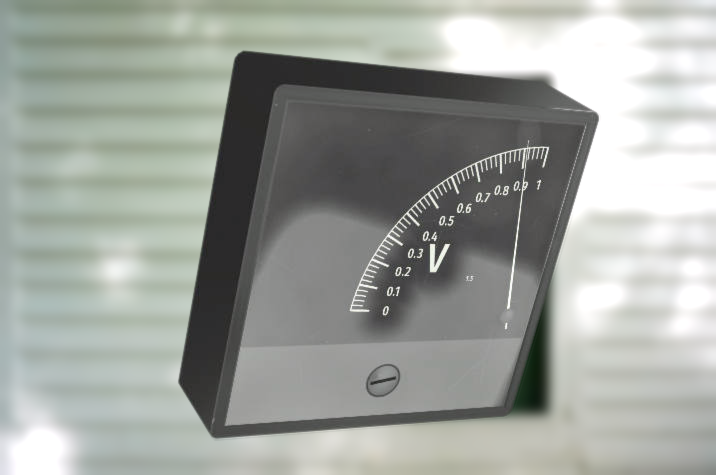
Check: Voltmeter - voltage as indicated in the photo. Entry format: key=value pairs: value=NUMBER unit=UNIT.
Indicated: value=0.9 unit=V
